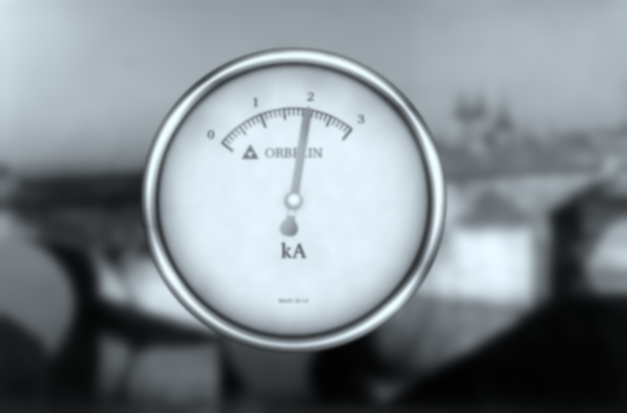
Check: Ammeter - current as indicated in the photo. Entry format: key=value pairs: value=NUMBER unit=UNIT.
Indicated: value=2 unit=kA
